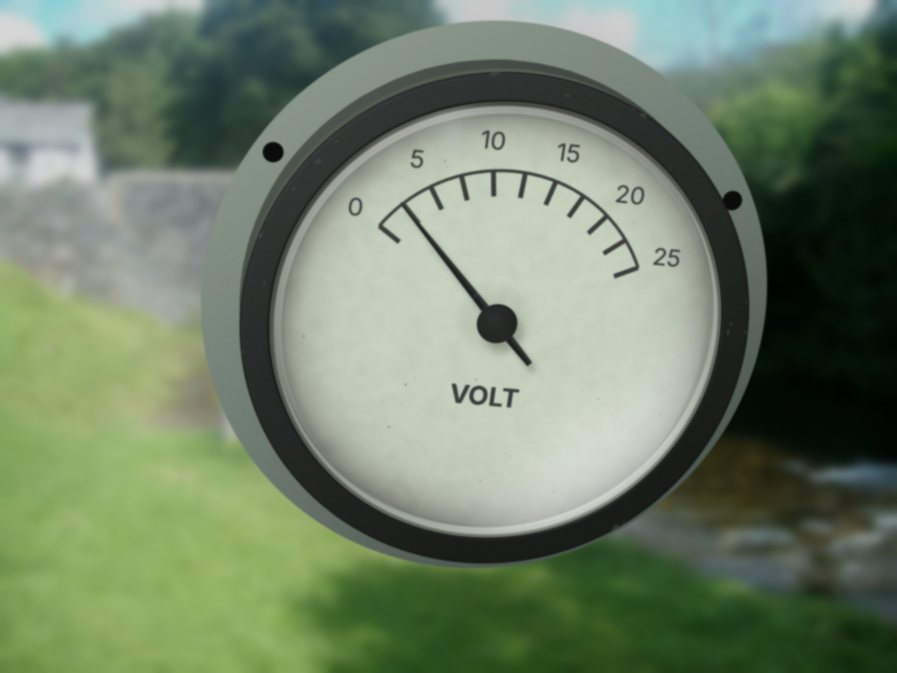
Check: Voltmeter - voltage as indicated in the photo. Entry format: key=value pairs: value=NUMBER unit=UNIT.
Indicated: value=2.5 unit=V
